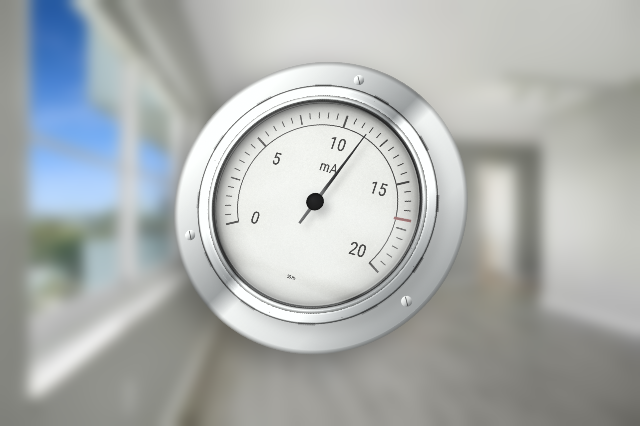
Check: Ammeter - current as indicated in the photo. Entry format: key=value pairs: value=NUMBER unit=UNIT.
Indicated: value=11.5 unit=mA
